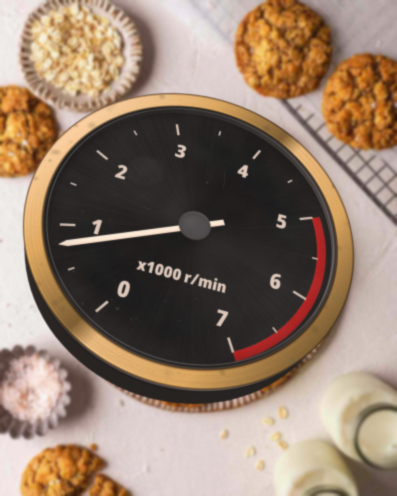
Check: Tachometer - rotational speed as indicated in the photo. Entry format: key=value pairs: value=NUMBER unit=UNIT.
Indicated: value=750 unit=rpm
